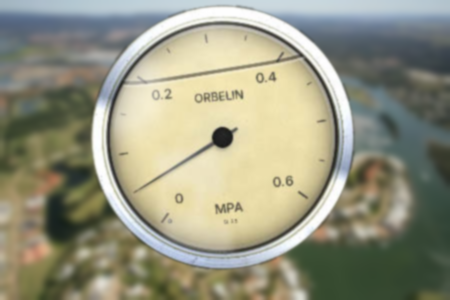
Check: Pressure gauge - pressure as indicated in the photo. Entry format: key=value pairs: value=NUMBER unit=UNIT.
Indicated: value=0.05 unit=MPa
